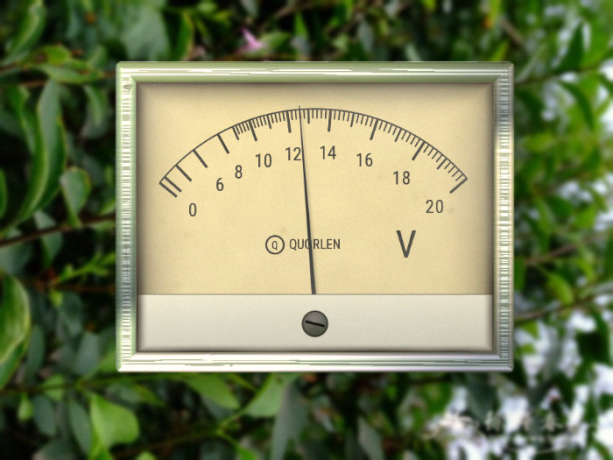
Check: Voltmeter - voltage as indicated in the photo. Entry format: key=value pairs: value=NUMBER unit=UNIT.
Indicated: value=12.6 unit=V
